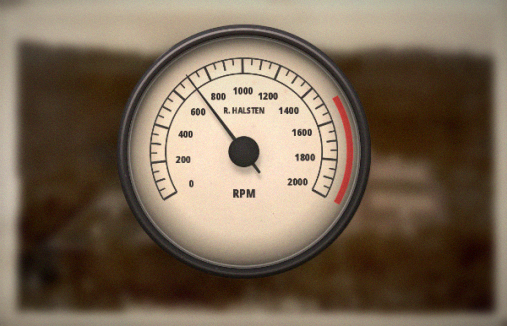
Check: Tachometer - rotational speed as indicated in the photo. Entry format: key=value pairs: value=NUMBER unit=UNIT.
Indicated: value=700 unit=rpm
